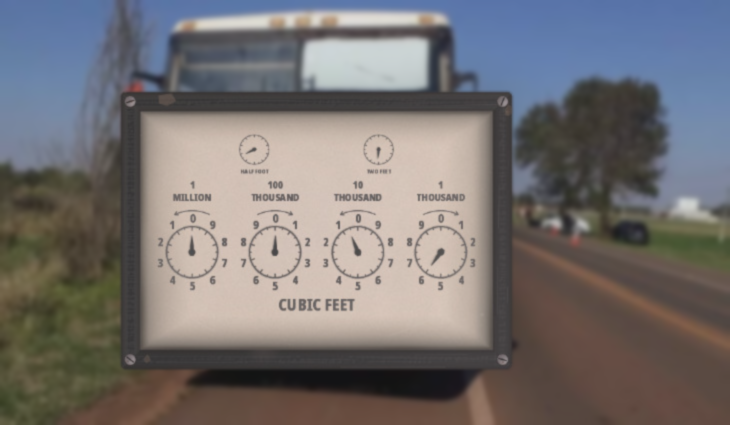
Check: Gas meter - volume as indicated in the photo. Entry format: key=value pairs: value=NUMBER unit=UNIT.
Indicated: value=600 unit=ft³
